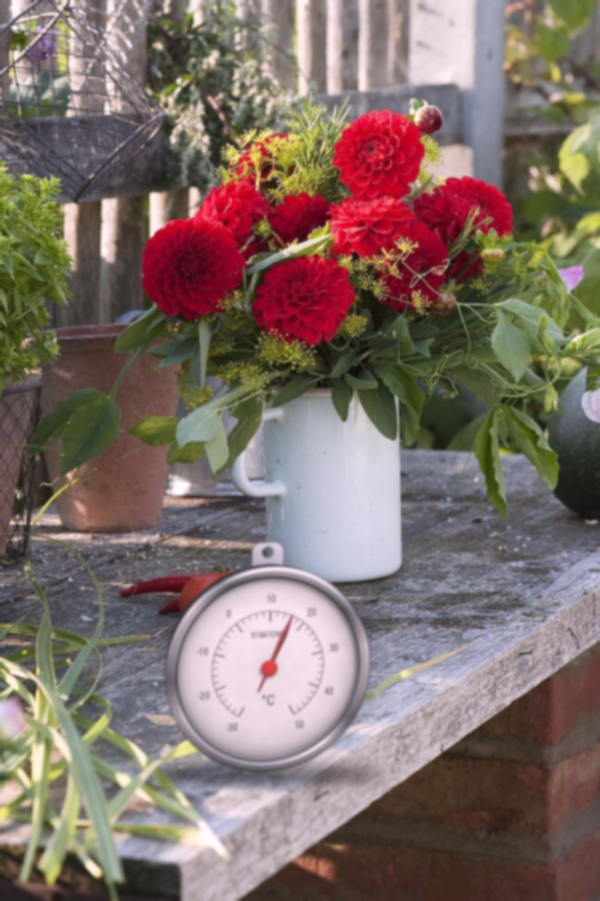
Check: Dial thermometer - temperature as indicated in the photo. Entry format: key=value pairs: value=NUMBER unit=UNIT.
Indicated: value=16 unit=°C
